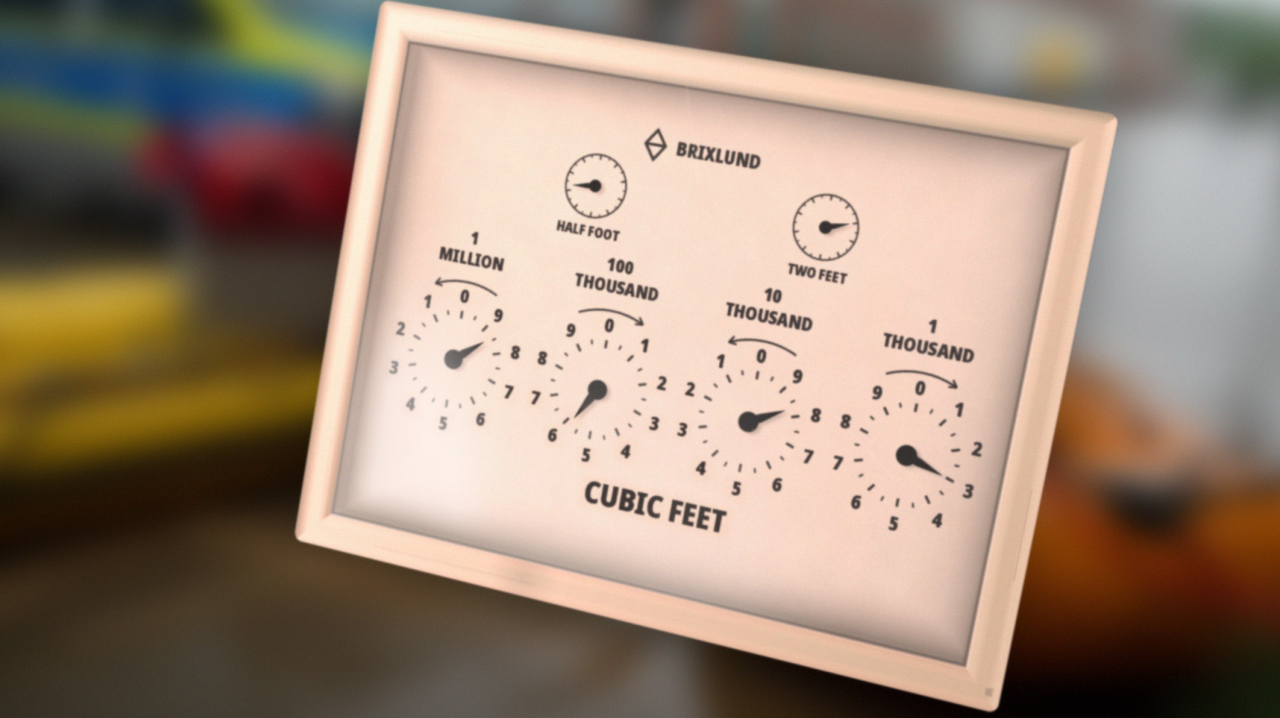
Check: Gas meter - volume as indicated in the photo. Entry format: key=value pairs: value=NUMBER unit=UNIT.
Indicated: value=858300 unit=ft³
